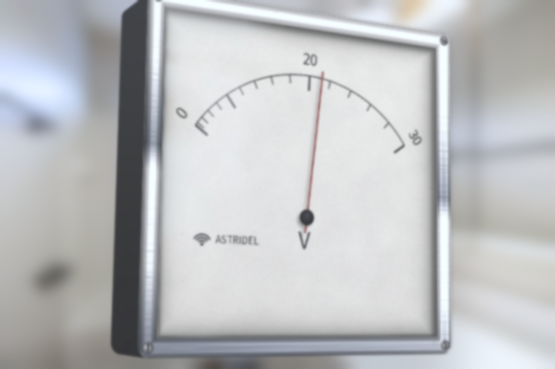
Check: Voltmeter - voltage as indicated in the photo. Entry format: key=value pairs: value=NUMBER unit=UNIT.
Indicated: value=21 unit=V
